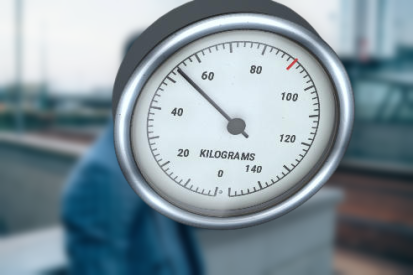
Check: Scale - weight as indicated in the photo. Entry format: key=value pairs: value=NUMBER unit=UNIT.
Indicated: value=54 unit=kg
